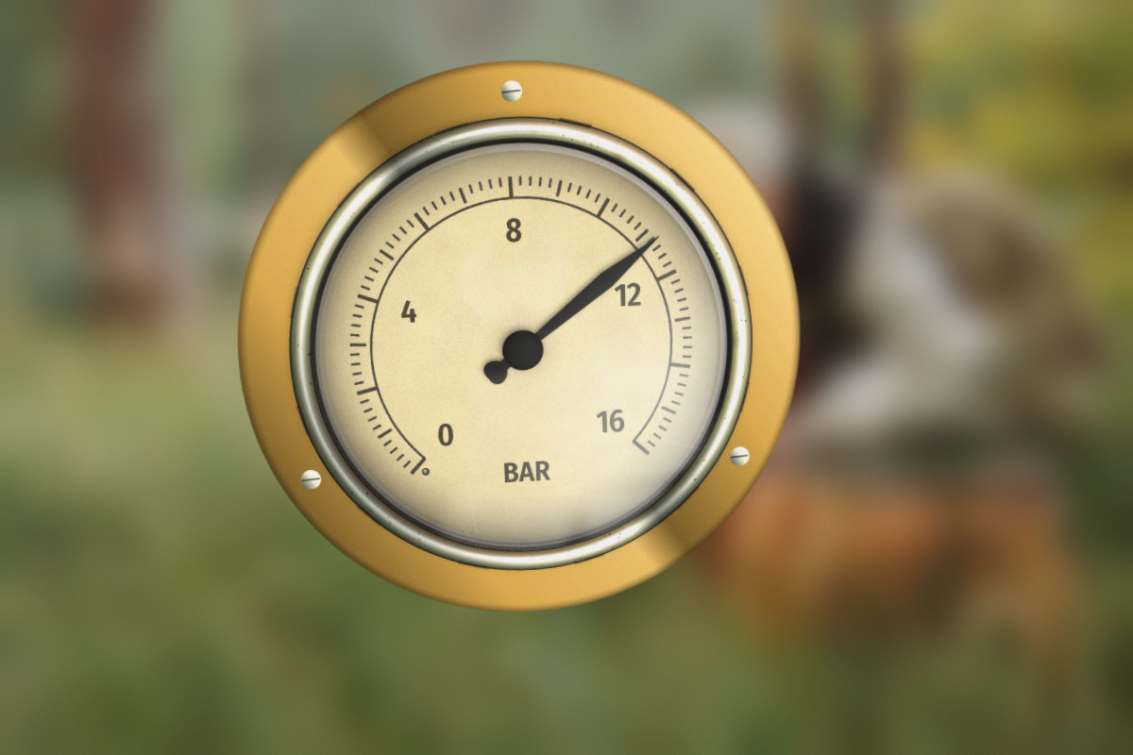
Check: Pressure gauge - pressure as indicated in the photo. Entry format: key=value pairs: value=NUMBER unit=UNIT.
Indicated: value=11.2 unit=bar
